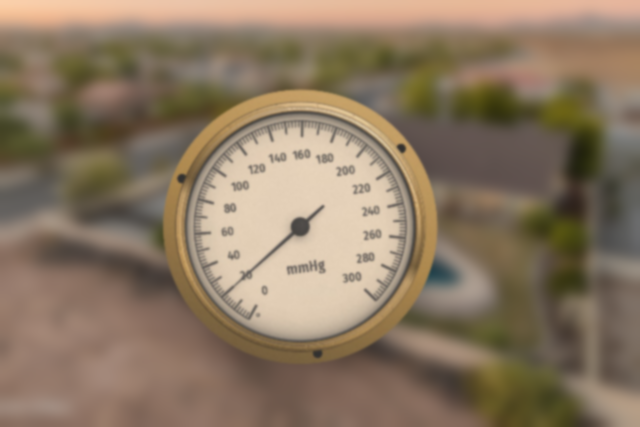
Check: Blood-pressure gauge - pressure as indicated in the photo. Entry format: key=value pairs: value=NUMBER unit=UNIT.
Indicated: value=20 unit=mmHg
